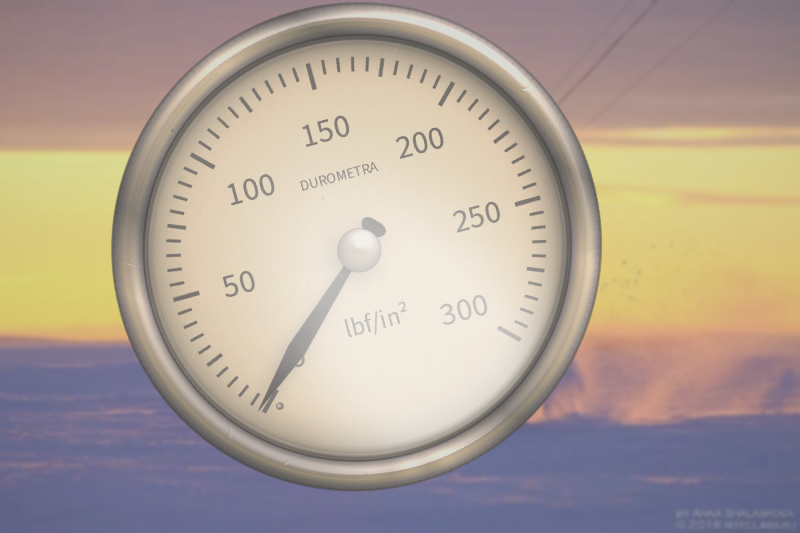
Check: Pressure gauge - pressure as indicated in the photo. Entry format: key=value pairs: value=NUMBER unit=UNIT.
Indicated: value=2.5 unit=psi
